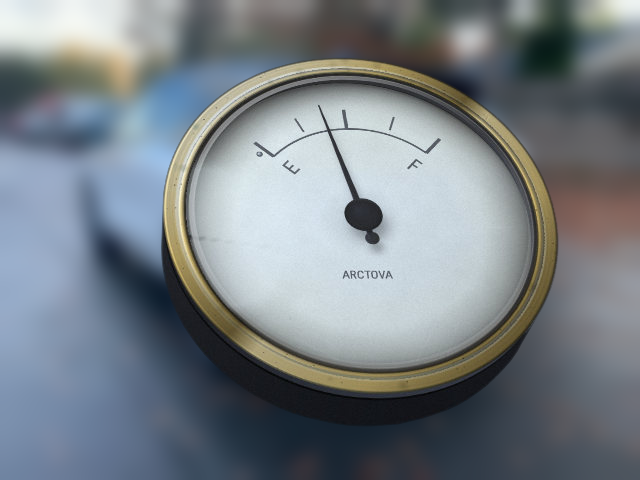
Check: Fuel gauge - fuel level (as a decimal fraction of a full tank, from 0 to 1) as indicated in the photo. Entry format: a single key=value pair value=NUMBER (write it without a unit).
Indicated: value=0.375
